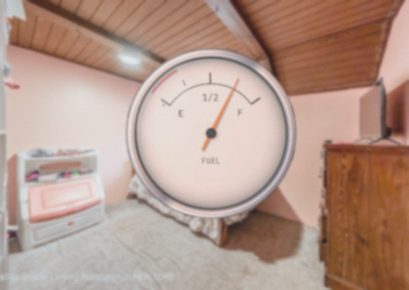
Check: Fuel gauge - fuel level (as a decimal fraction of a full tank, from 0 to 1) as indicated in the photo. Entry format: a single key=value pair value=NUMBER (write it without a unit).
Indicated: value=0.75
